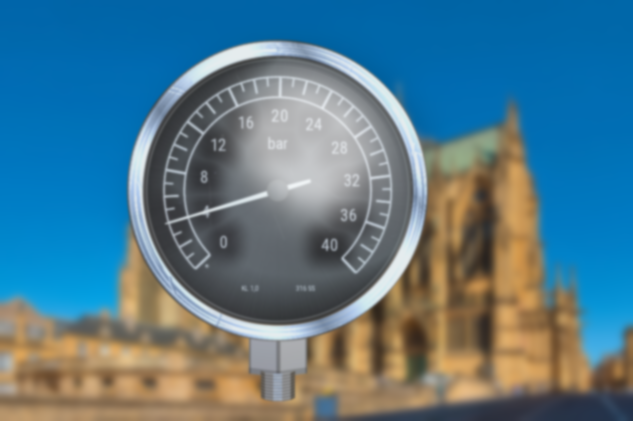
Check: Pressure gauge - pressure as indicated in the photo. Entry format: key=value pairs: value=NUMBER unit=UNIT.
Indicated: value=4 unit=bar
